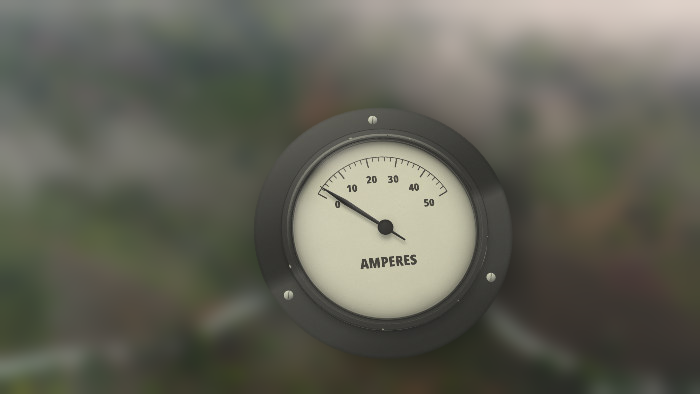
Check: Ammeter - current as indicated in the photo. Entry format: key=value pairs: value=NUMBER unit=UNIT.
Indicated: value=2 unit=A
